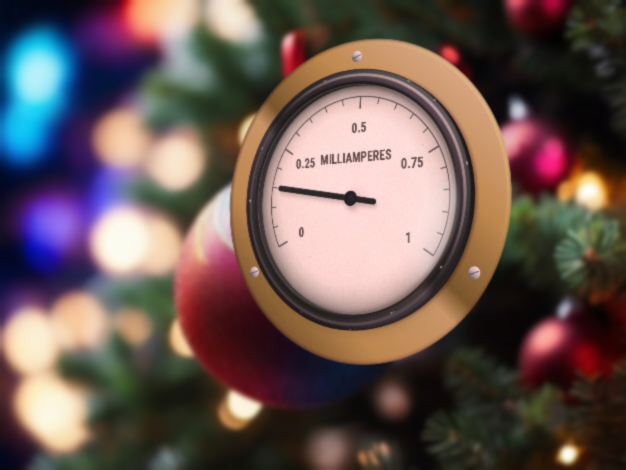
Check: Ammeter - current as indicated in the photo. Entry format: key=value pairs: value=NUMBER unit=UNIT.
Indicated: value=0.15 unit=mA
